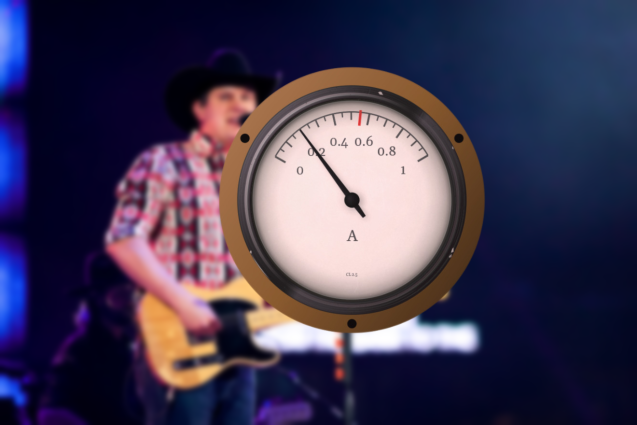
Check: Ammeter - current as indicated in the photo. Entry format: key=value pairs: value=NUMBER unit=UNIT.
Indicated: value=0.2 unit=A
